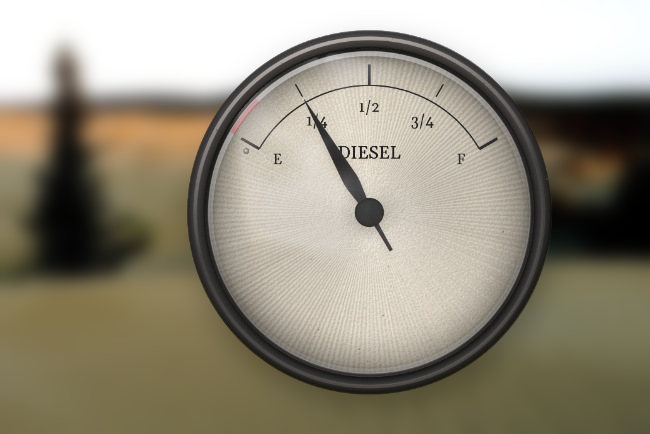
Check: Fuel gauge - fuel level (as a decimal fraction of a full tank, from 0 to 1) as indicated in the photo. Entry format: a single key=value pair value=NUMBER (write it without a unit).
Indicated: value=0.25
